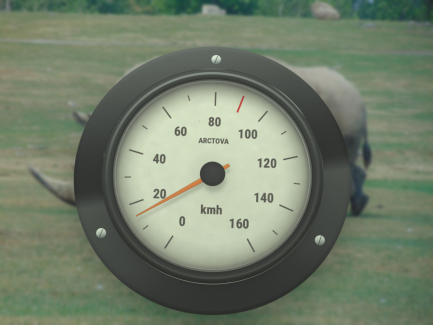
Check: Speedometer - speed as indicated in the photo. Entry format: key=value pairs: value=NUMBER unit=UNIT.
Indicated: value=15 unit=km/h
